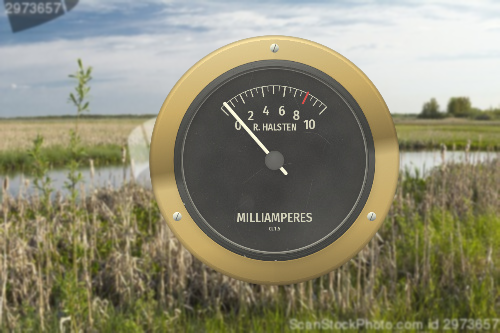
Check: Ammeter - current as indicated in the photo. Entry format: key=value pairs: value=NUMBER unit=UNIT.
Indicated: value=0.5 unit=mA
